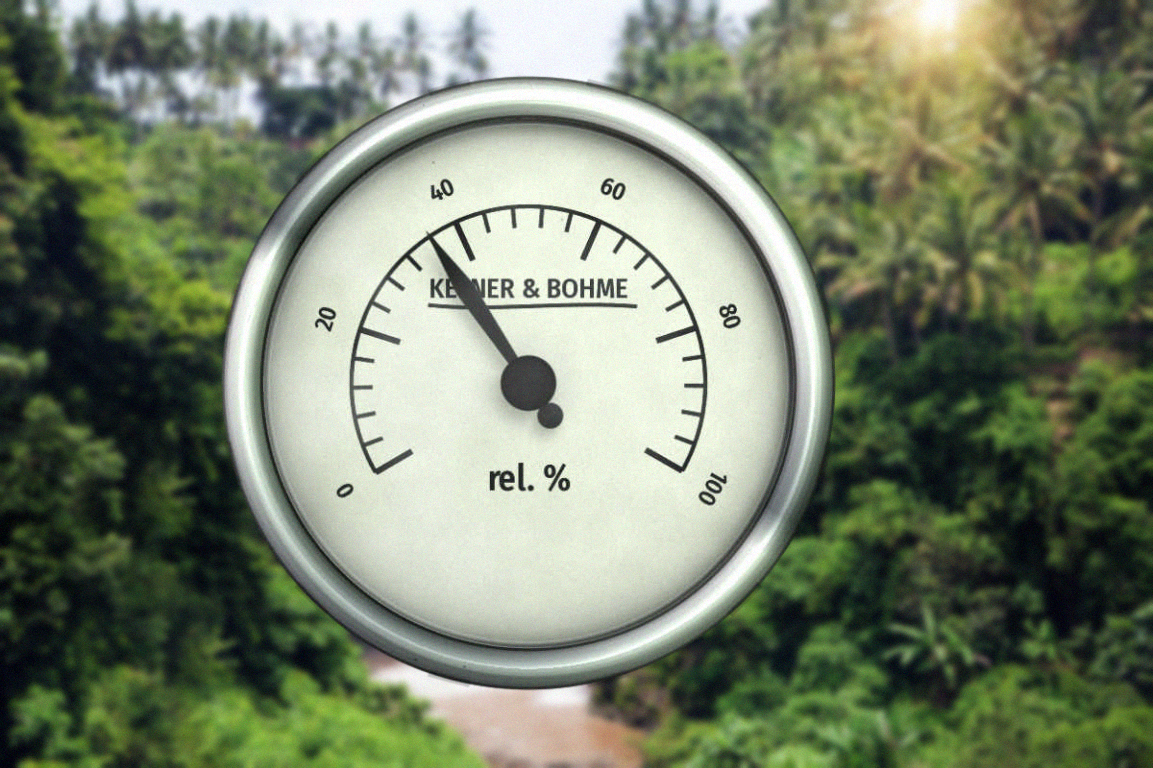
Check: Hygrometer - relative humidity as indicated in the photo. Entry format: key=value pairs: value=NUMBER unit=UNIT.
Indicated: value=36 unit=%
